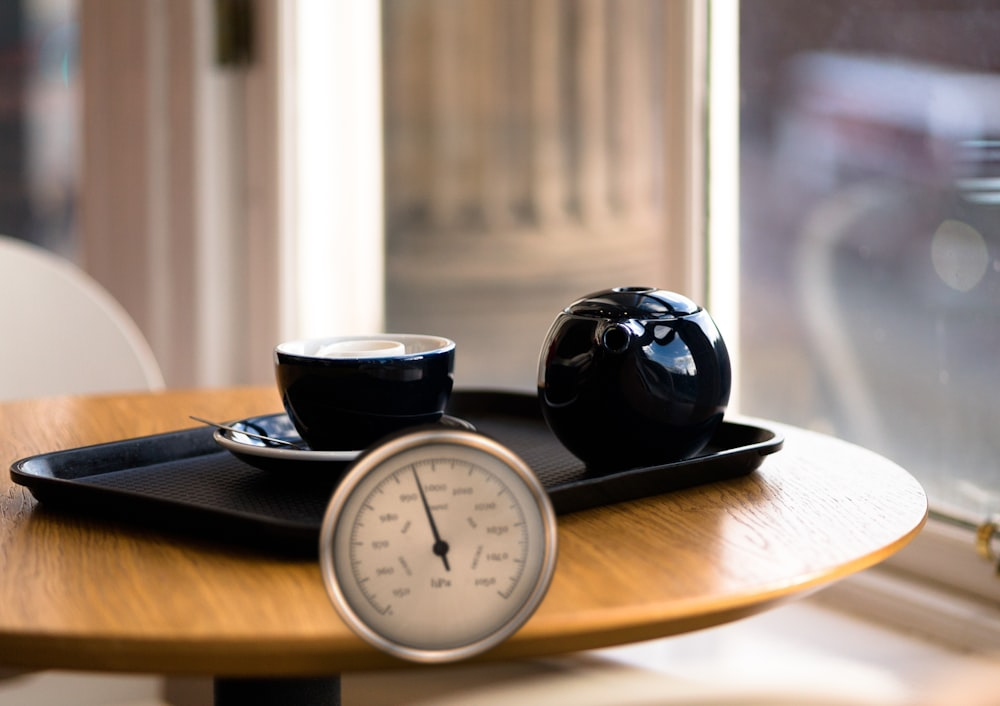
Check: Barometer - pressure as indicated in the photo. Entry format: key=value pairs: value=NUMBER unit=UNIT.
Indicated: value=995 unit=hPa
